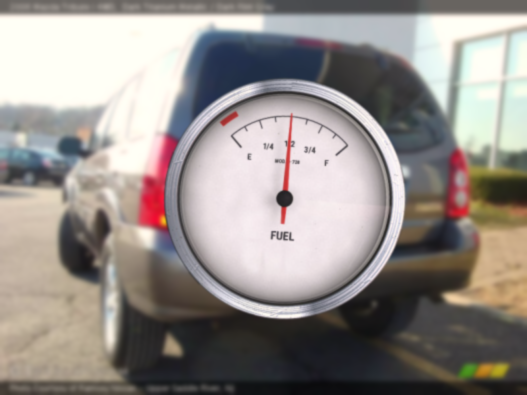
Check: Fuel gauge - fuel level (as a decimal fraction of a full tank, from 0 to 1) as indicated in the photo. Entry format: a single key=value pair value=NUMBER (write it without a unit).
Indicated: value=0.5
